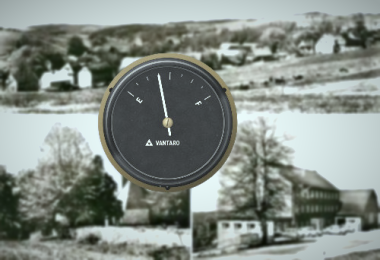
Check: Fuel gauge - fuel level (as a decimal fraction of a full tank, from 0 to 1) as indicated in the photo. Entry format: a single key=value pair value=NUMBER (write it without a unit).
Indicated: value=0.375
